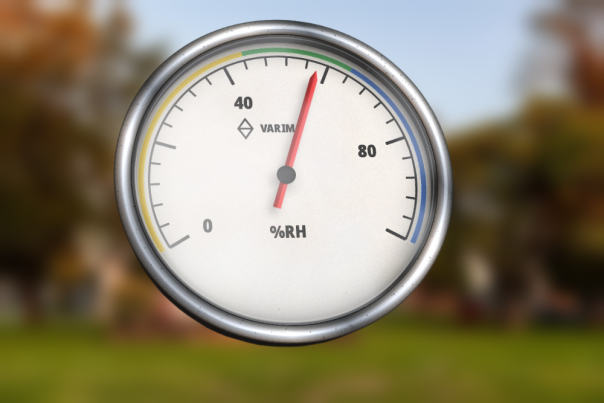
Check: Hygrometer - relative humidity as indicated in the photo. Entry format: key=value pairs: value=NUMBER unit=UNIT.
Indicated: value=58 unit=%
